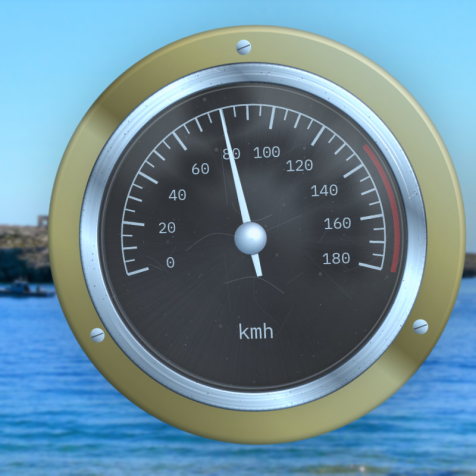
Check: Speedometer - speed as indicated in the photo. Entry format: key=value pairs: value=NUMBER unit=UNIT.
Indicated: value=80 unit=km/h
